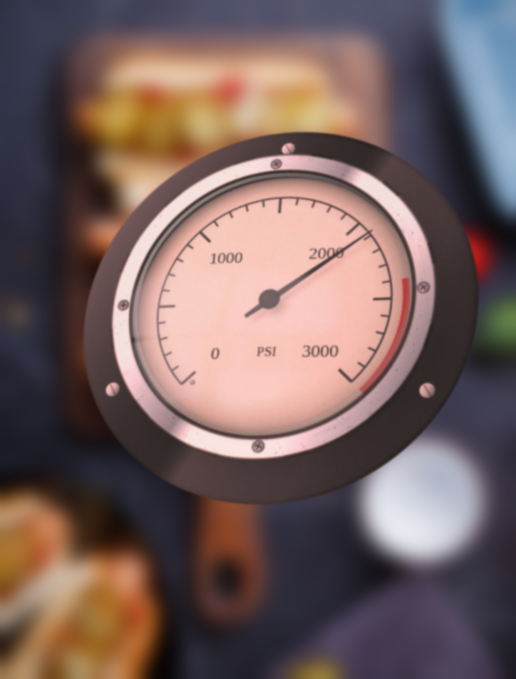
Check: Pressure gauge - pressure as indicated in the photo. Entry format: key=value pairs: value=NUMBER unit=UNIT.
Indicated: value=2100 unit=psi
